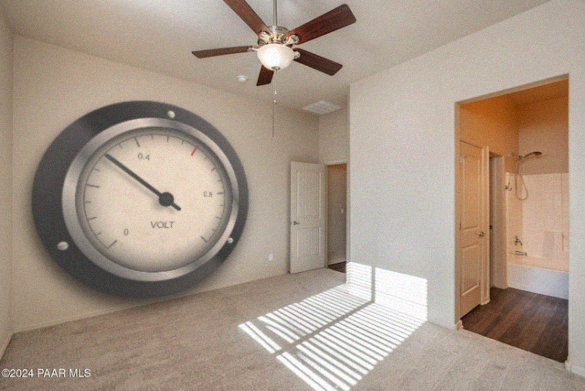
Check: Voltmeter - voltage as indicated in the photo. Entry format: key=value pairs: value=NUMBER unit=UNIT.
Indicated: value=0.3 unit=V
